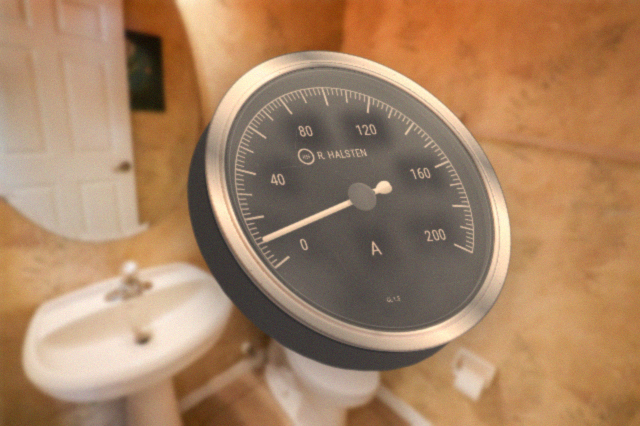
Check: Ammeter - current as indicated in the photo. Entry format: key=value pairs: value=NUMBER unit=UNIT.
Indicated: value=10 unit=A
